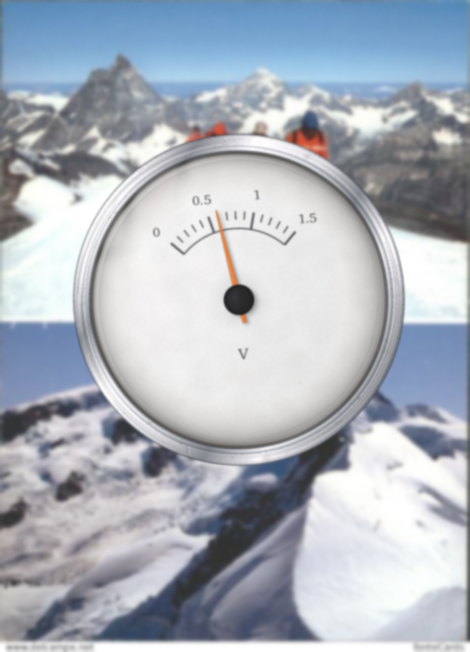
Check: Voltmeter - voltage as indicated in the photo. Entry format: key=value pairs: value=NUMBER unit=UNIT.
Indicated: value=0.6 unit=V
